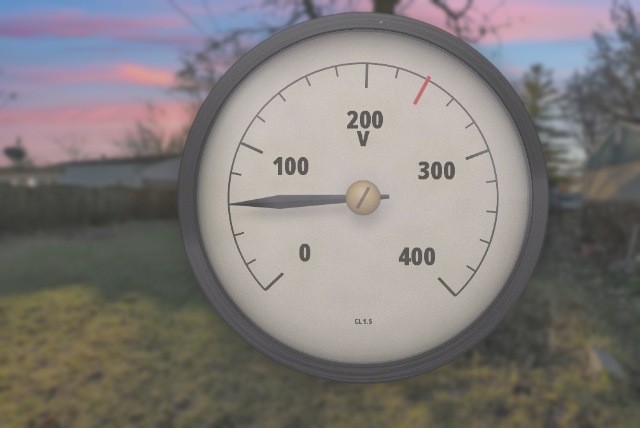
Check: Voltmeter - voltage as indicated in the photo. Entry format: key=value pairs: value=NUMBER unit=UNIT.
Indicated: value=60 unit=V
